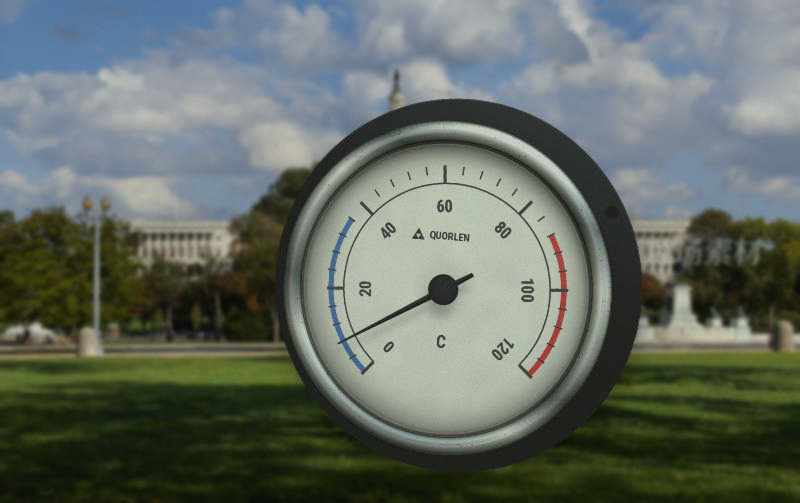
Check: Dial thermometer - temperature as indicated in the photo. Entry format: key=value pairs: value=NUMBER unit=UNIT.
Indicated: value=8 unit=°C
